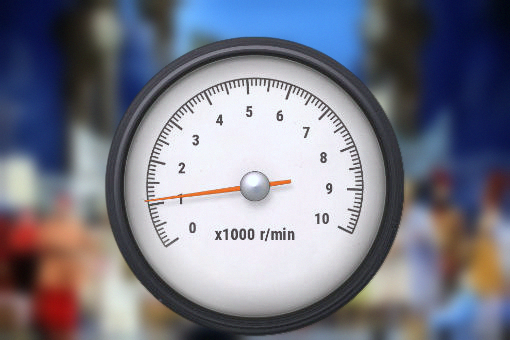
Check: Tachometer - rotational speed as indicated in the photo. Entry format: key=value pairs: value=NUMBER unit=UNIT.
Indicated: value=1100 unit=rpm
